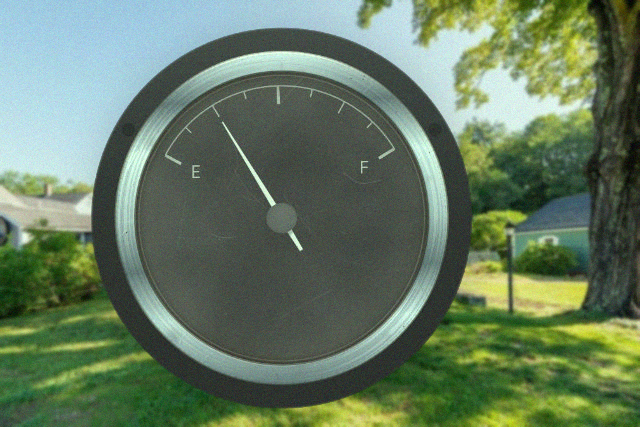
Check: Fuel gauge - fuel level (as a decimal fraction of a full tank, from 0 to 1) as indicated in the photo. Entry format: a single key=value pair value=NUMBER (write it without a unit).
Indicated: value=0.25
